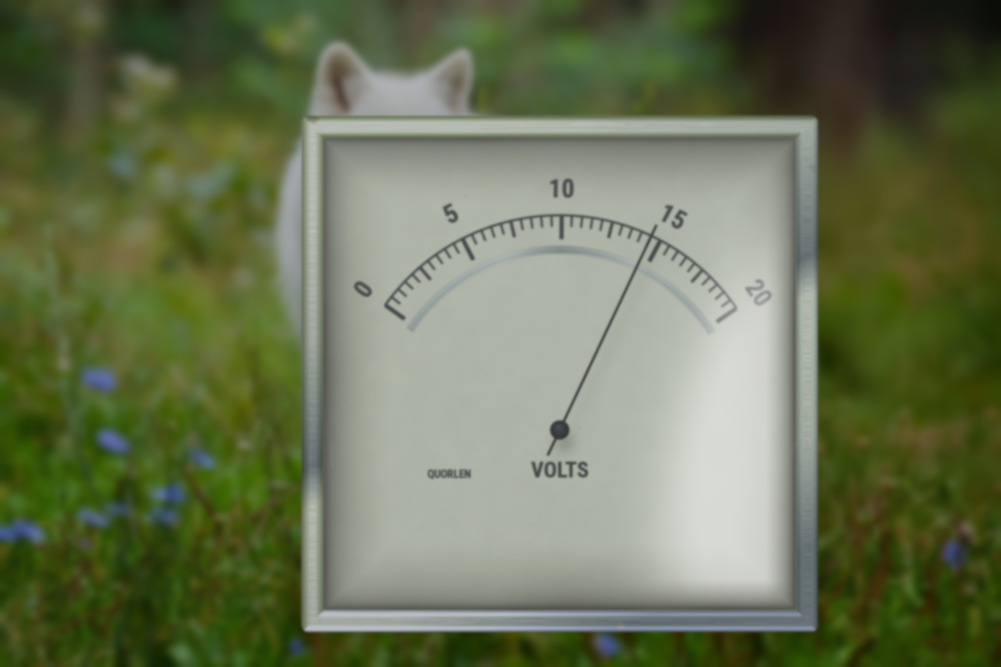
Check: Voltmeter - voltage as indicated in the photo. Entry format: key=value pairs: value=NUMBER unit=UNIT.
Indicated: value=14.5 unit=V
